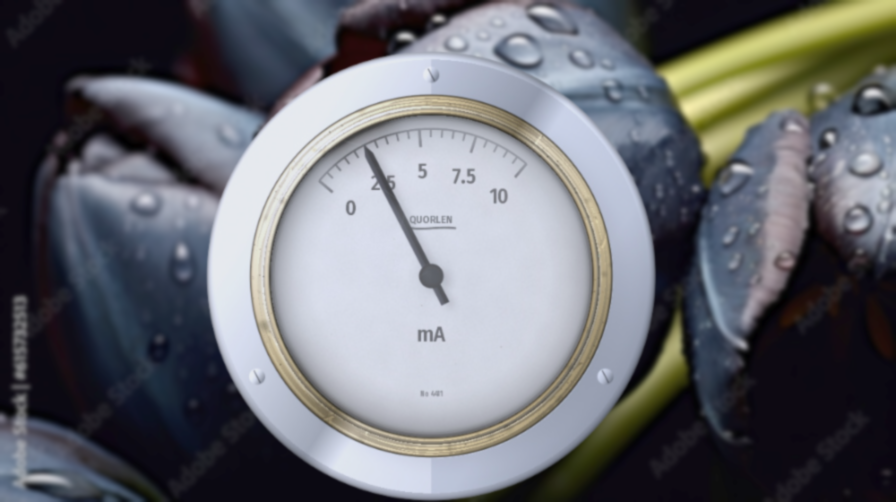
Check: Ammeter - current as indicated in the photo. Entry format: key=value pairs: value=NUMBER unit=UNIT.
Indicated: value=2.5 unit=mA
